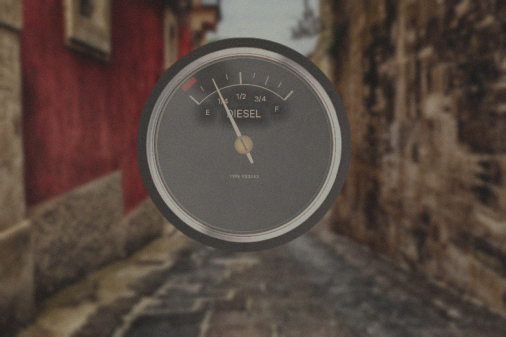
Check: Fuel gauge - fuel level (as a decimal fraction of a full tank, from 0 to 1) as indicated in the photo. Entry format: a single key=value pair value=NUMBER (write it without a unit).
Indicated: value=0.25
